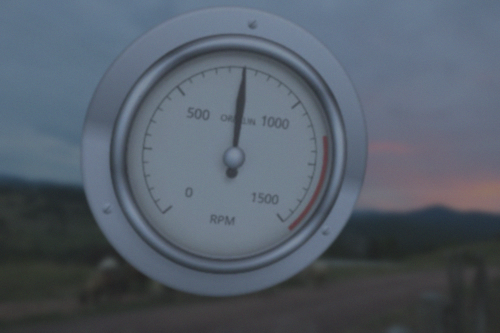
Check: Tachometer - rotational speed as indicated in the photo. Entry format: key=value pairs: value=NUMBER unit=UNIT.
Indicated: value=750 unit=rpm
